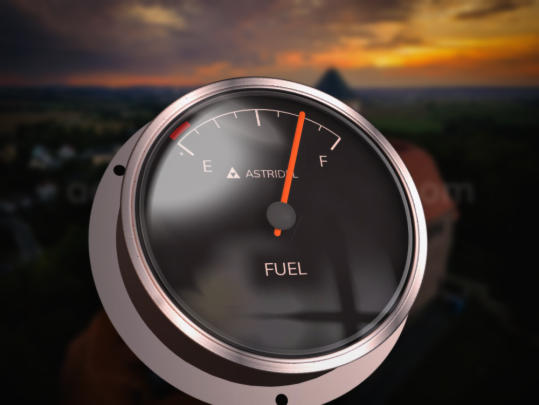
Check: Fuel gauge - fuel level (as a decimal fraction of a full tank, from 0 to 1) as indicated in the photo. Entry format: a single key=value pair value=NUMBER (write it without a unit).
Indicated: value=0.75
